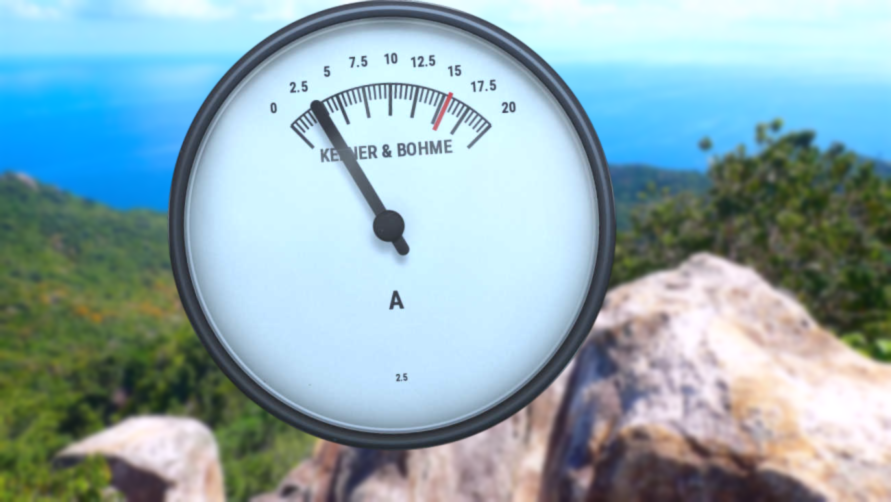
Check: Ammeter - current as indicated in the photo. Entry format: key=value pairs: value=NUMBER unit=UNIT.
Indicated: value=3 unit=A
